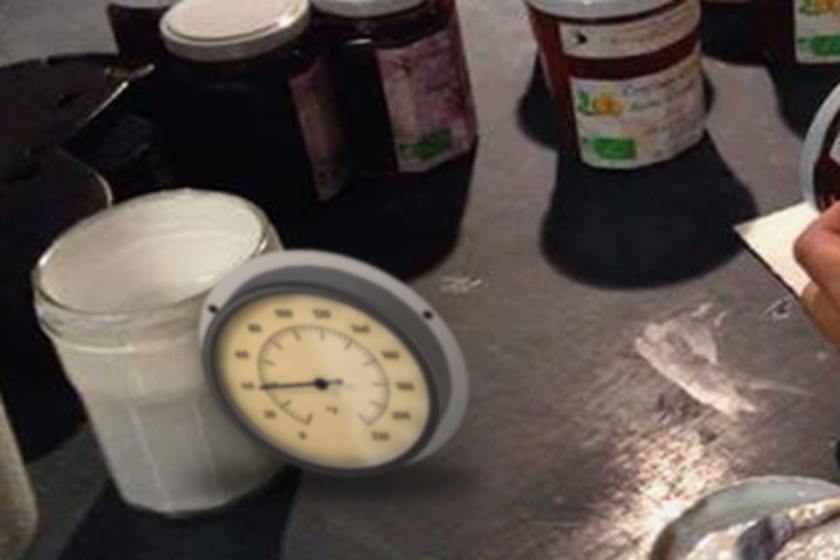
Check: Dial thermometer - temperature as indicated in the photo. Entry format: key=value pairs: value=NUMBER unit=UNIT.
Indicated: value=40 unit=°F
